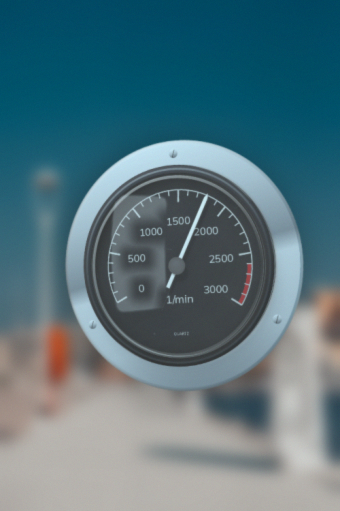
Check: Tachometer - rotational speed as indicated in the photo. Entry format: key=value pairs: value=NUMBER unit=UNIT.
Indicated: value=1800 unit=rpm
